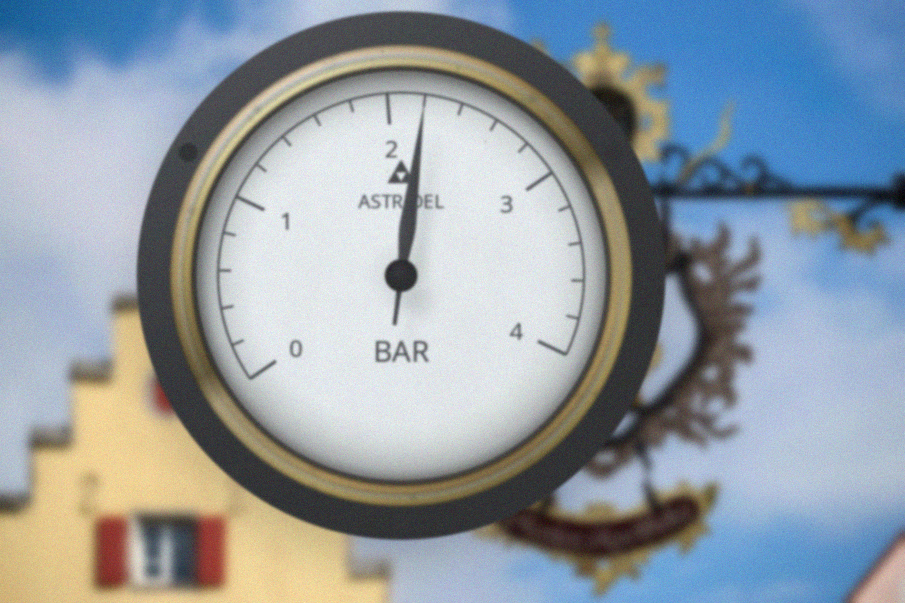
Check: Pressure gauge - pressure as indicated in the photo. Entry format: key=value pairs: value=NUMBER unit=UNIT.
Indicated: value=2.2 unit=bar
